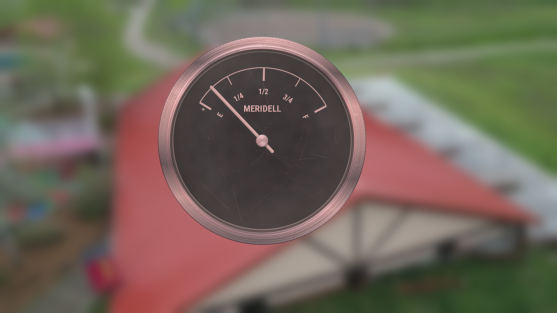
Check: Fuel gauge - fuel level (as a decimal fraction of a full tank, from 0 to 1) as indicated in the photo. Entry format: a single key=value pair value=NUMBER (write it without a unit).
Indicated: value=0.125
